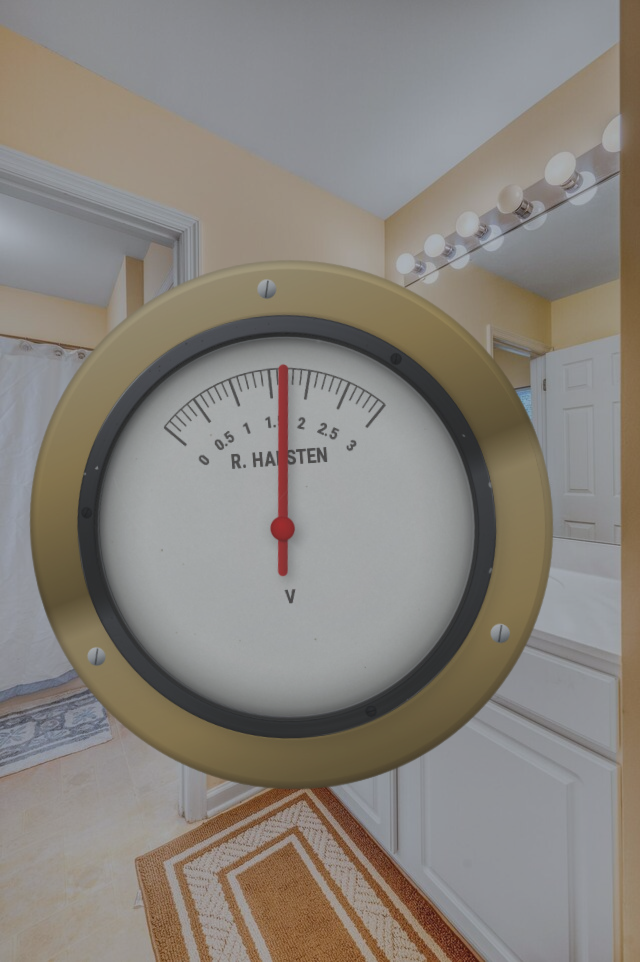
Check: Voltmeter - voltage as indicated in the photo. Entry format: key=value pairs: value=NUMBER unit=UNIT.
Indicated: value=1.7 unit=V
